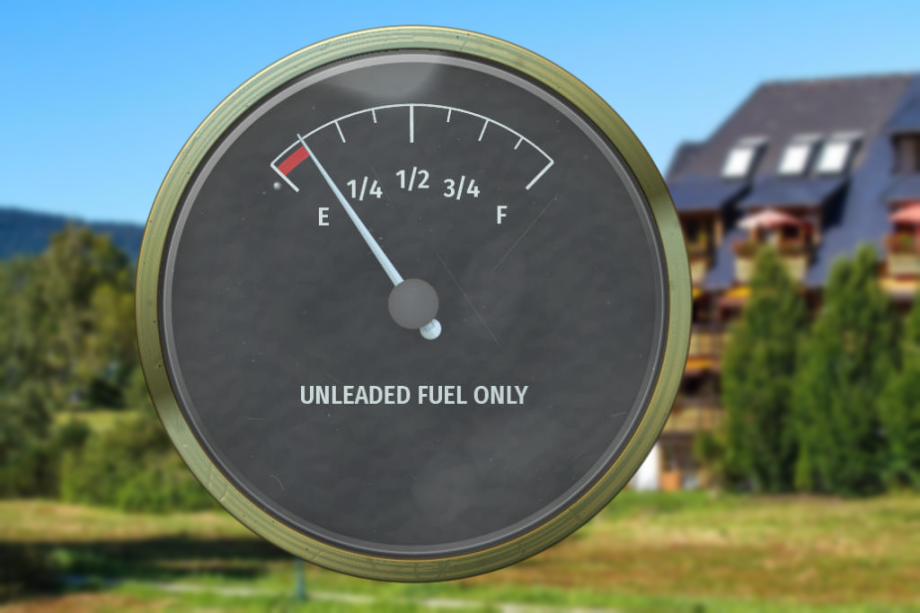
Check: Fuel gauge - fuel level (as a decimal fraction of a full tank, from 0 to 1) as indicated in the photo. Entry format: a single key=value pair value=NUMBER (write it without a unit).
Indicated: value=0.125
